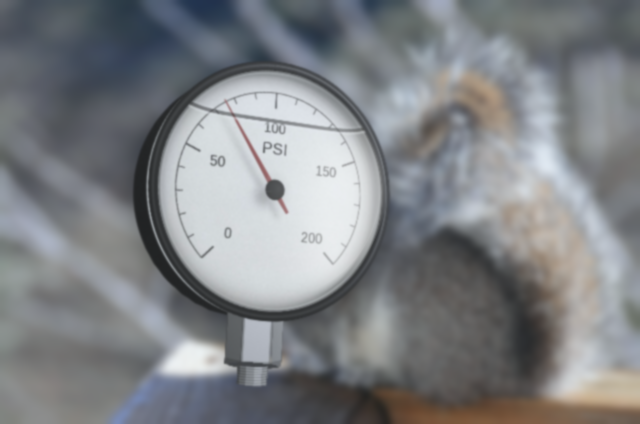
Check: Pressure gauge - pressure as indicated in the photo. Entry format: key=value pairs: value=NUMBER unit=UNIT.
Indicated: value=75 unit=psi
